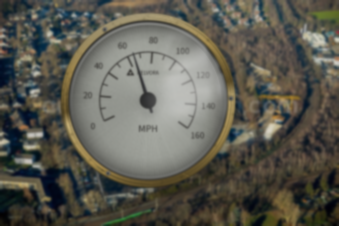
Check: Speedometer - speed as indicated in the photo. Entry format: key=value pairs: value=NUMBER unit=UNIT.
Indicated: value=65 unit=mph
